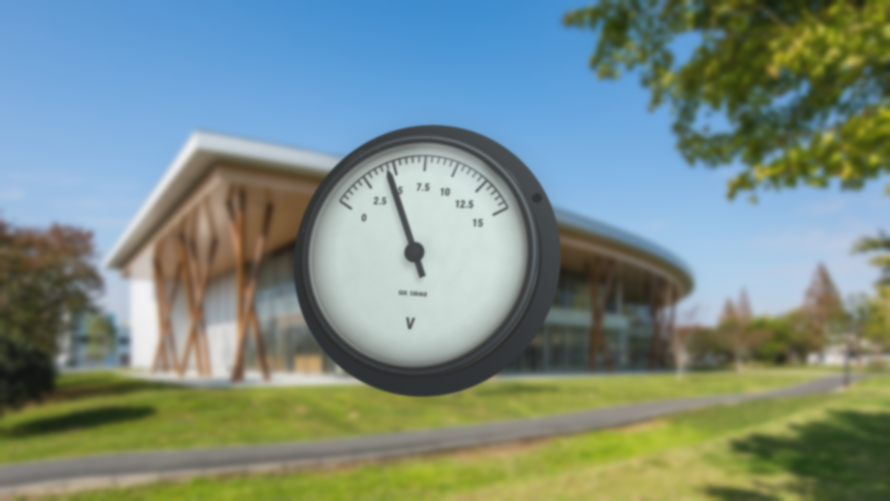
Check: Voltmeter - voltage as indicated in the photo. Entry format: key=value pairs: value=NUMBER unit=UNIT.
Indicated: value=4.5 unit=V
